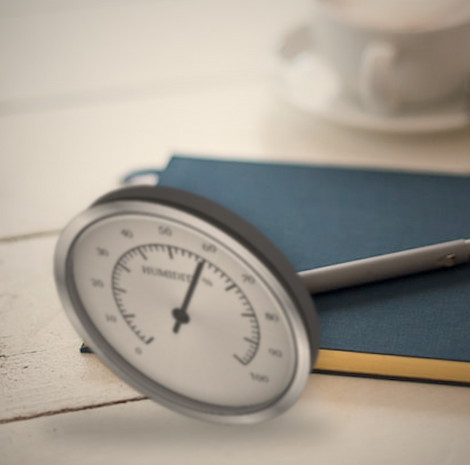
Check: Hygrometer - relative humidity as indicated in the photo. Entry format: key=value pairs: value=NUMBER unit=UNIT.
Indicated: value=60 unit=%
